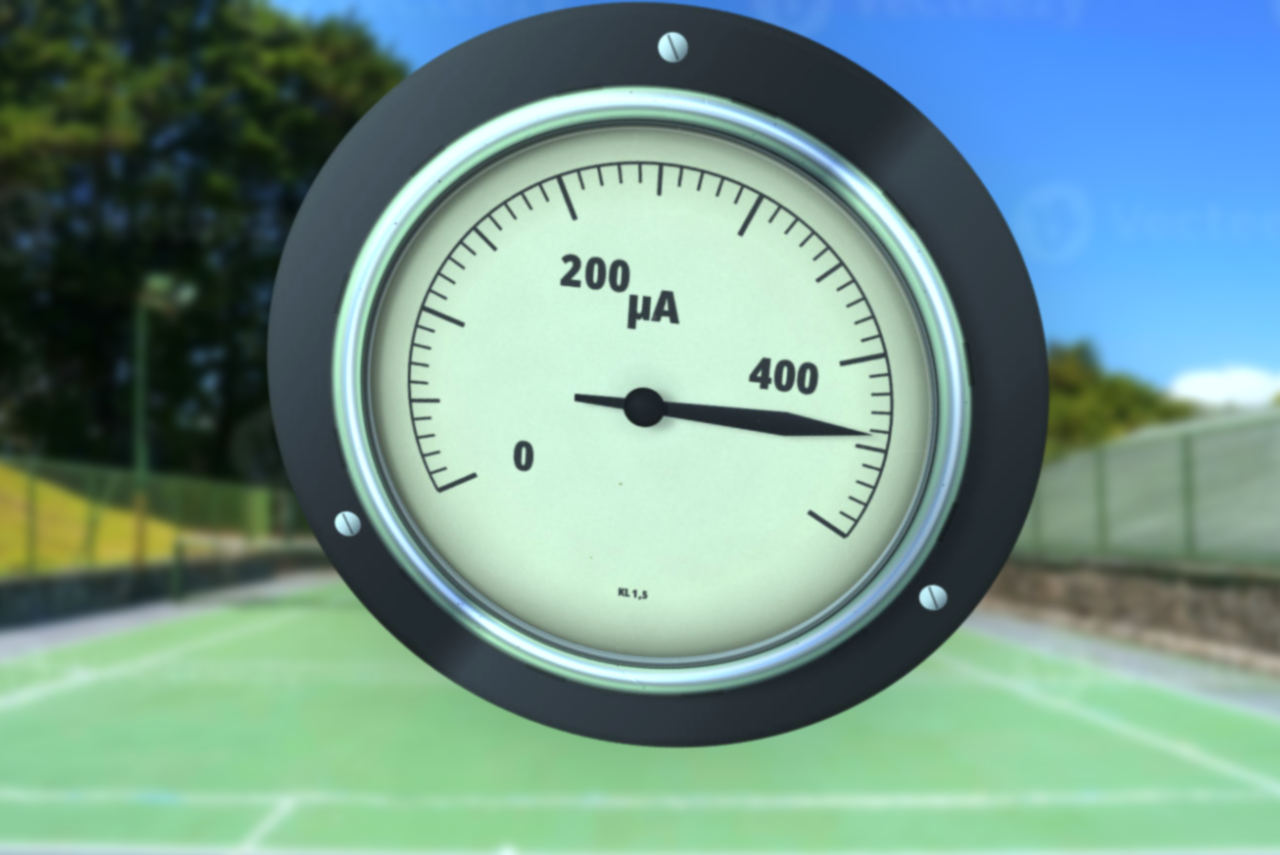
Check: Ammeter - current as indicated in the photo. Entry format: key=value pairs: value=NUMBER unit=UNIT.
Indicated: value=440 unit=µA
